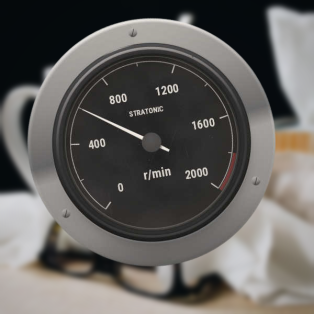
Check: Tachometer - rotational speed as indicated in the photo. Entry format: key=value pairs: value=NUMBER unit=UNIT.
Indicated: value=600 unit=rpm
